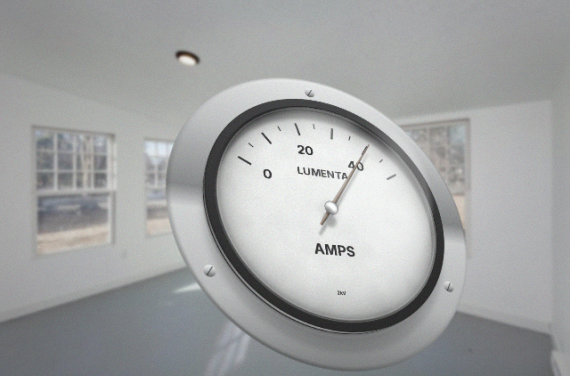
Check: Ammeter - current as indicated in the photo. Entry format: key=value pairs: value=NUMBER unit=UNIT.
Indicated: value=40 unit=A
